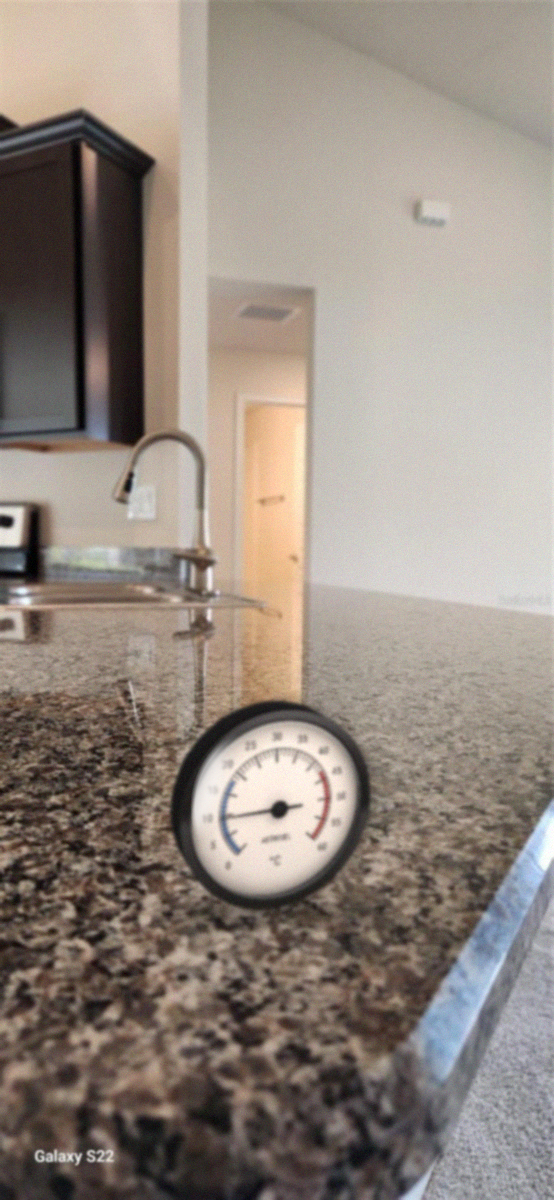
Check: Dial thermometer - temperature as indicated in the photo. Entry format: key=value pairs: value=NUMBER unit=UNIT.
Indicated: value=10 unit=°C
